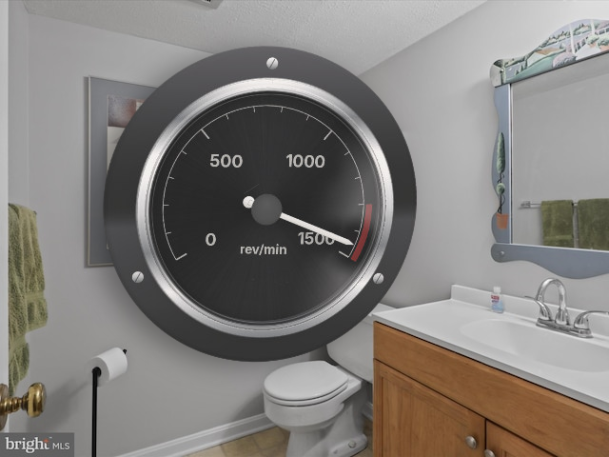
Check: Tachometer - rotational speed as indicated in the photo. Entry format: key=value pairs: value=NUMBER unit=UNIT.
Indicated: value=1450 unit=rpm
